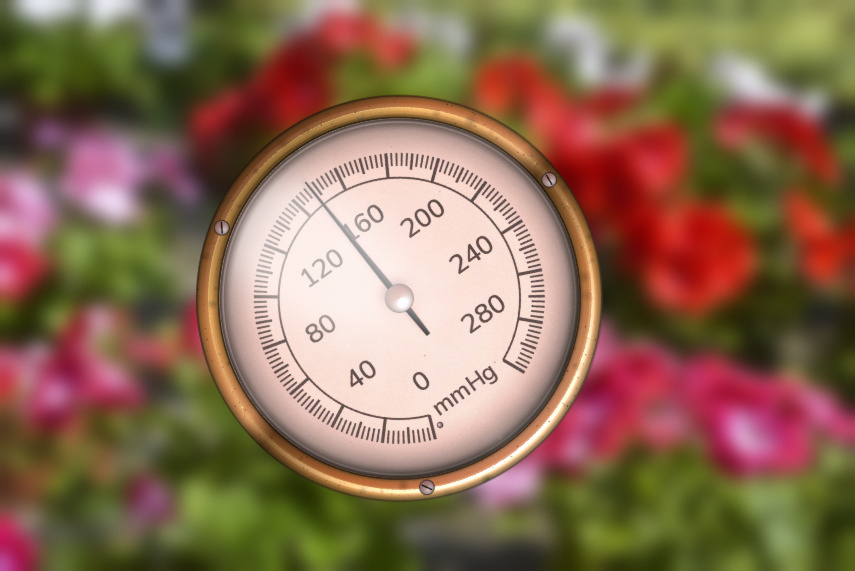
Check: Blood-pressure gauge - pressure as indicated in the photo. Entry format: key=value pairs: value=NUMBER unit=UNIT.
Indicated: value=148 unit=mmHg
